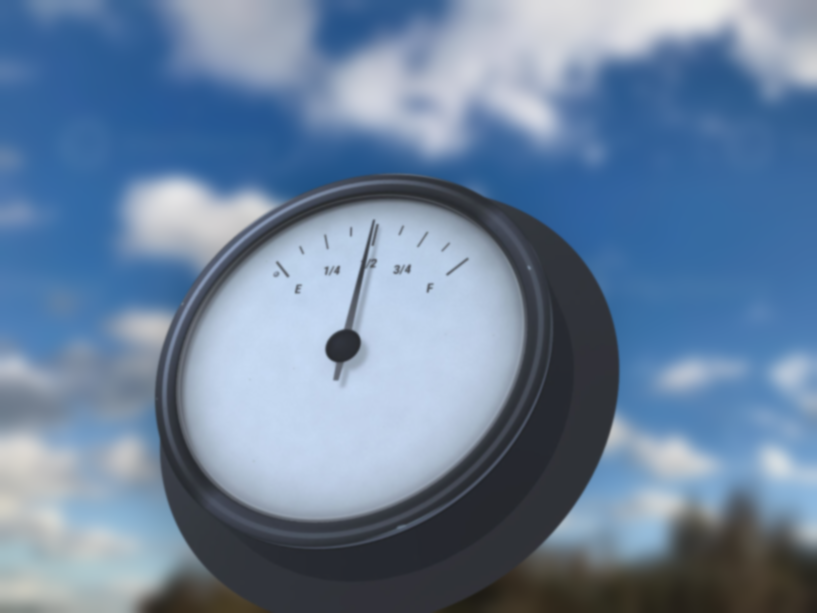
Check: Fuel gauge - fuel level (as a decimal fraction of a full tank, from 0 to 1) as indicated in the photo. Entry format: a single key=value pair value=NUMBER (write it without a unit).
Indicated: value=0.5
